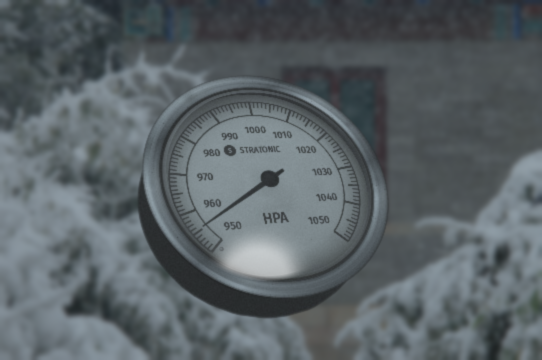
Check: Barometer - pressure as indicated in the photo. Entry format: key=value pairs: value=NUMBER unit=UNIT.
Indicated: value=955 unit=hPa
